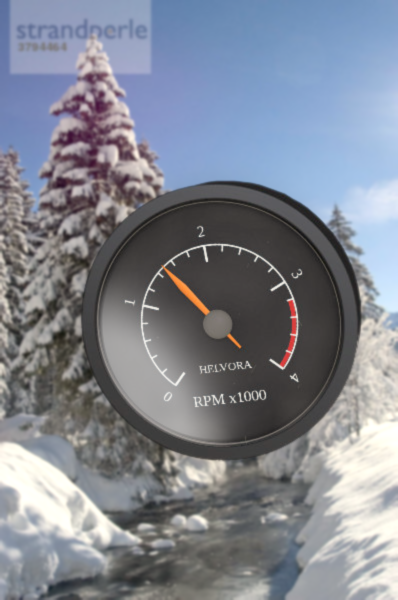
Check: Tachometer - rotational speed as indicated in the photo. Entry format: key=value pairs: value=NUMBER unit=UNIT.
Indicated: value=1500 unit=rpm
